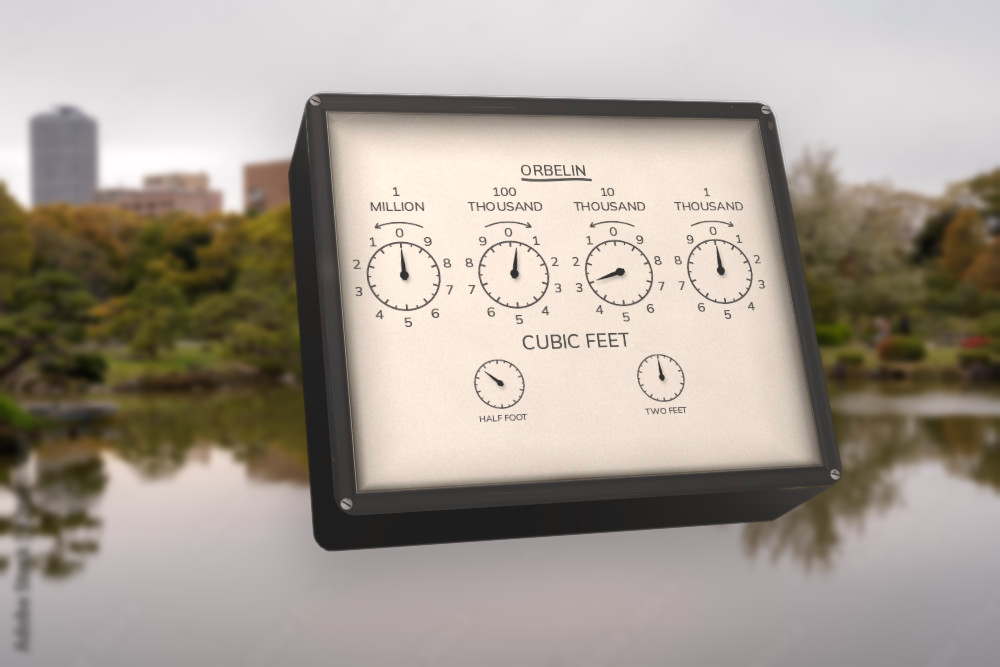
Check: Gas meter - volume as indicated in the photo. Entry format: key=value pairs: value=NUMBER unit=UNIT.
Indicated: value=3000 unit=ft³
